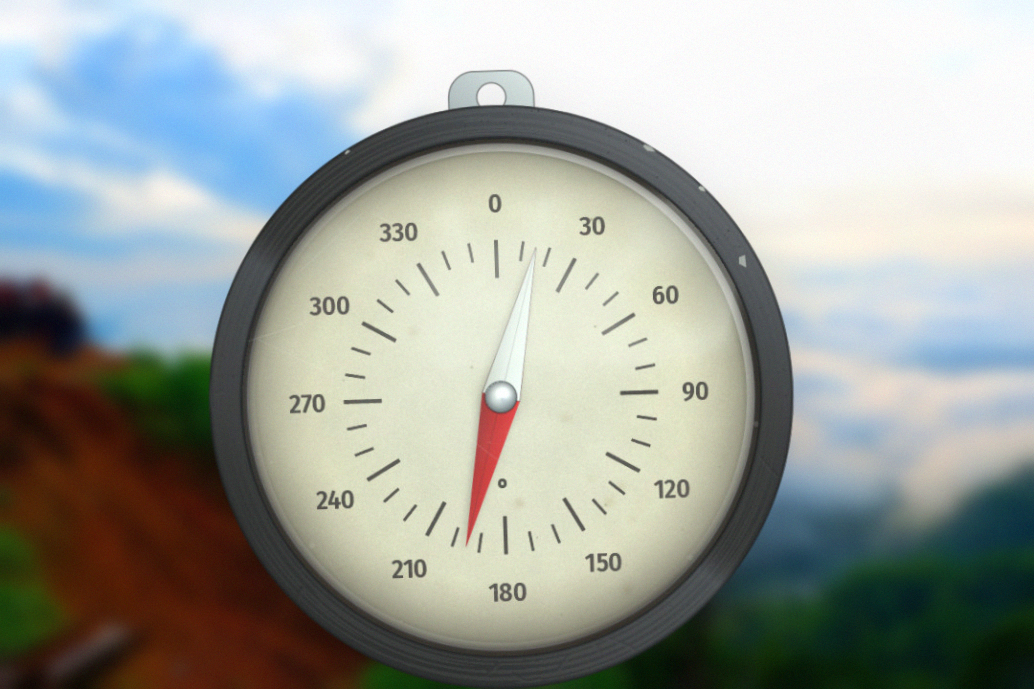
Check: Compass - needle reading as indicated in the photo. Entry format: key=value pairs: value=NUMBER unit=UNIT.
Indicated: value=195 unit=°
